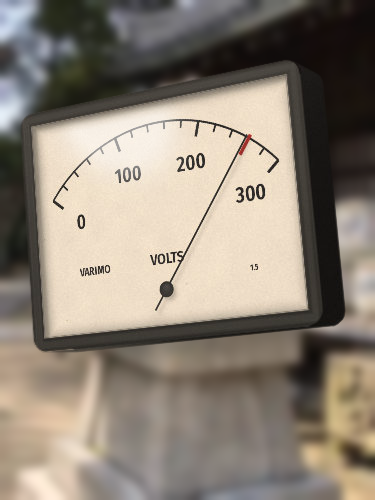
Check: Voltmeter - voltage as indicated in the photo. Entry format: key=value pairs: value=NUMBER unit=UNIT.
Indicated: value=260 unit=V
